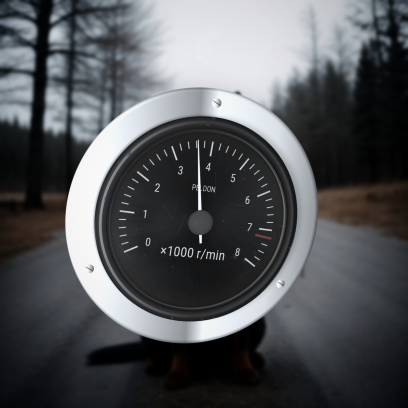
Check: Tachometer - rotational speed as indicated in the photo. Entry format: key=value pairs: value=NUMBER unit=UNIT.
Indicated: value=3600 unit=rpm
